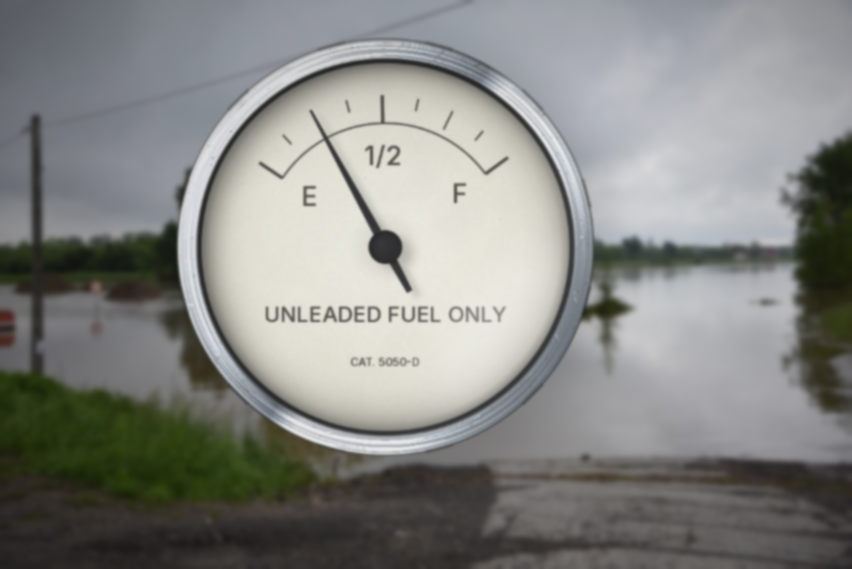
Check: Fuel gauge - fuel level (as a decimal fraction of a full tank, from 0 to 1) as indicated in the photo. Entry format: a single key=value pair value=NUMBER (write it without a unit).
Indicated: value=0.25
